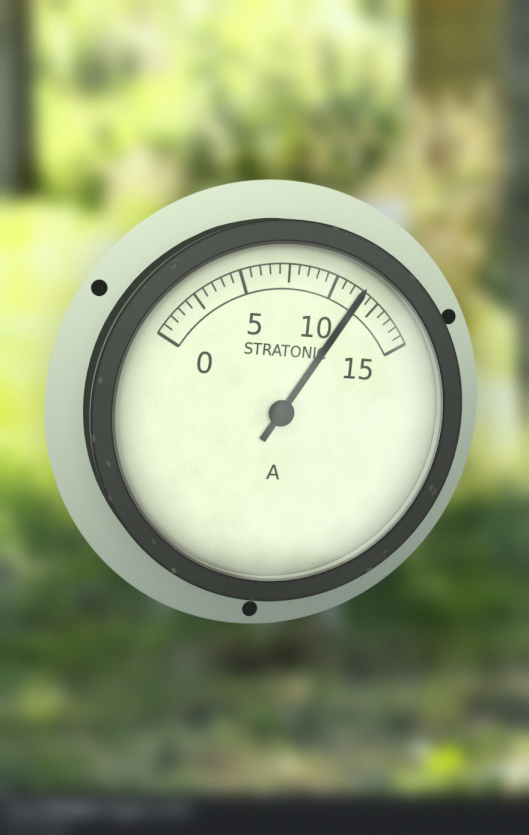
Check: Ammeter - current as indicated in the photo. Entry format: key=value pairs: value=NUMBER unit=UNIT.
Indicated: value=11.5 unit=A
